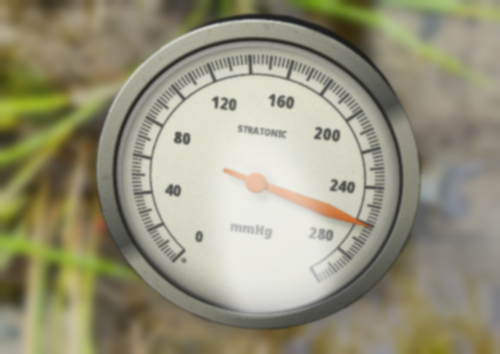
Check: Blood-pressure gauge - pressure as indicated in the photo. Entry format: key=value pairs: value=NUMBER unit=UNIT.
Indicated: value=260 unit=mmHg
